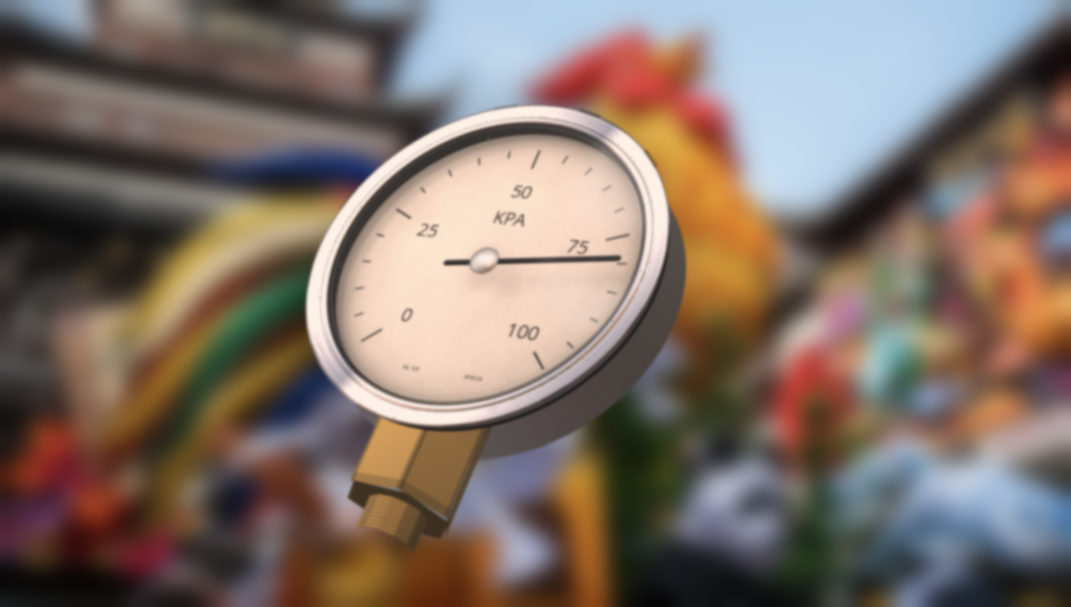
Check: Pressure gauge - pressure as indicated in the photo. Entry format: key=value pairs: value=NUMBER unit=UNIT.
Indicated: value=80 unit=kPa
